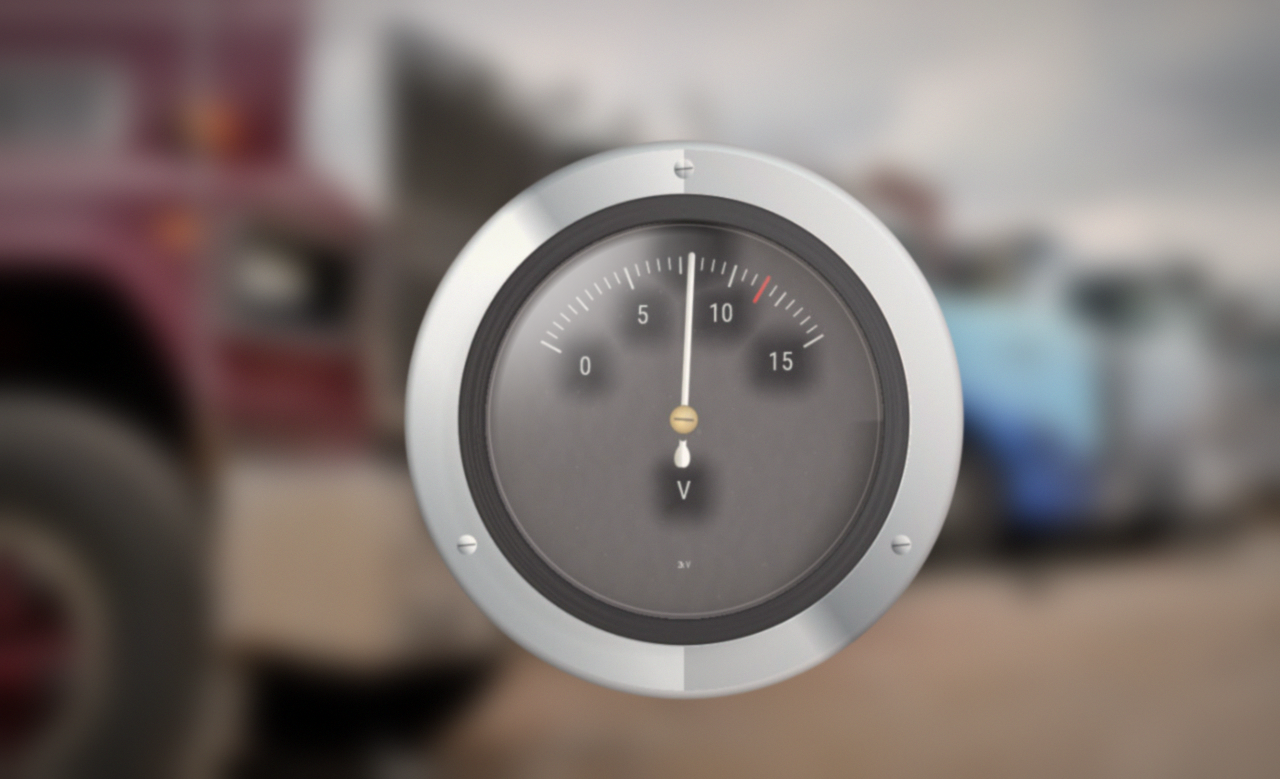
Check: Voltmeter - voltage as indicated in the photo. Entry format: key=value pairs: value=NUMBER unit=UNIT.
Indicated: value=8 unit=V
